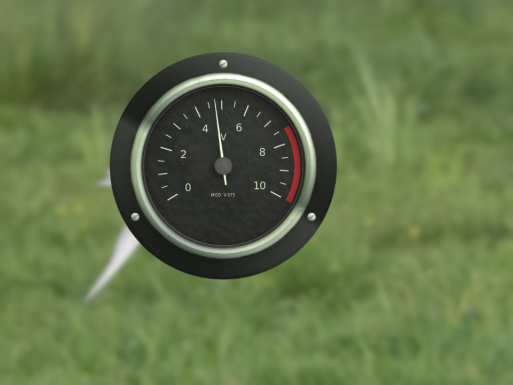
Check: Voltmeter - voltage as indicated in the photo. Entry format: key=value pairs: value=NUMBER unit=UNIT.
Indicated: value=4.75 unit=V
